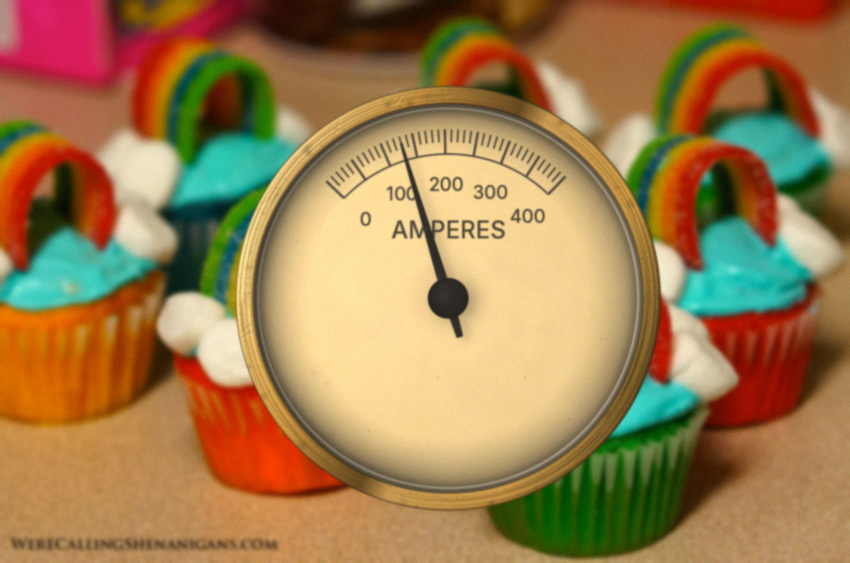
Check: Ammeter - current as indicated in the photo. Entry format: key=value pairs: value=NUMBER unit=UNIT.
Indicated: value=130 unit=A
